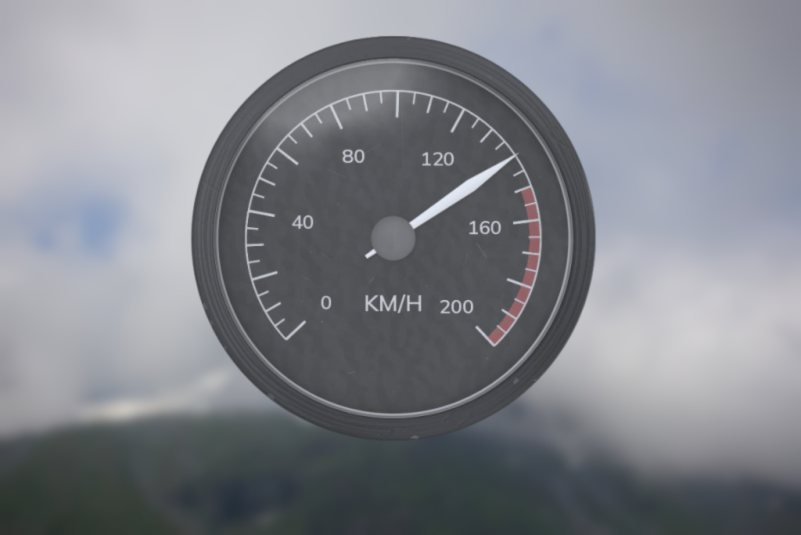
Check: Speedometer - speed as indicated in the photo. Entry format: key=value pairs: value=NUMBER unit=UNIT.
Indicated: value=140 unit=km/h
